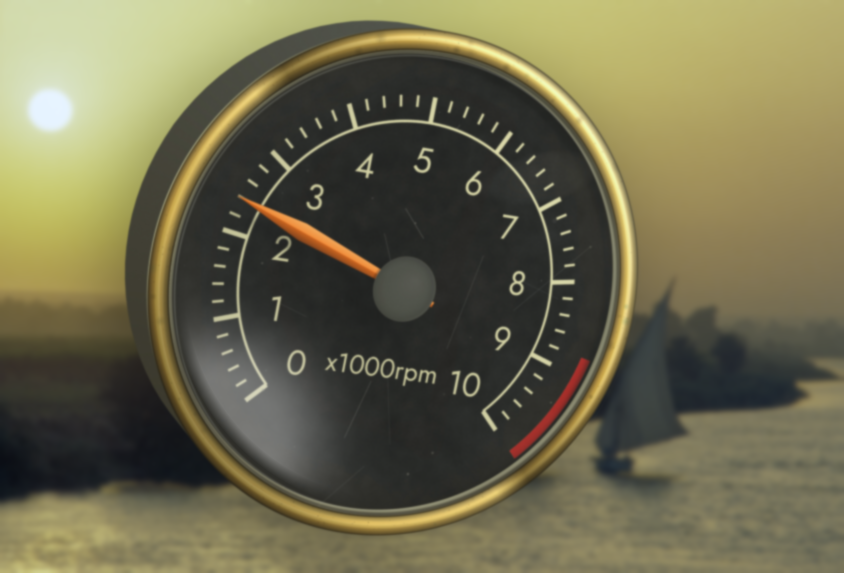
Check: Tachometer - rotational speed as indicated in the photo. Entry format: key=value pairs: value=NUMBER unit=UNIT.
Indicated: value=2400 unit=rpm
